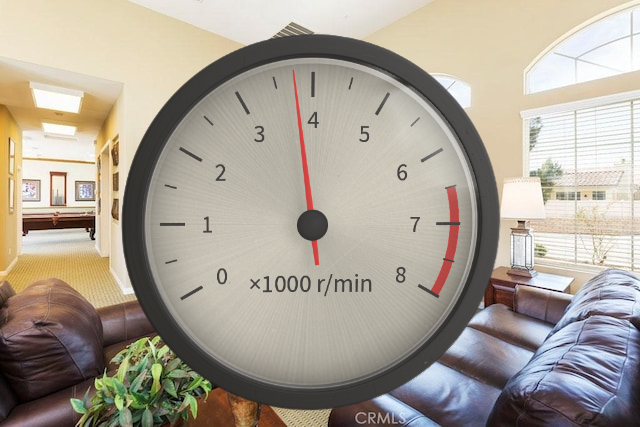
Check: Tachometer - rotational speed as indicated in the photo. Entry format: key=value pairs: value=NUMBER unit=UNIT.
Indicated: value=3750 unit=rpm
